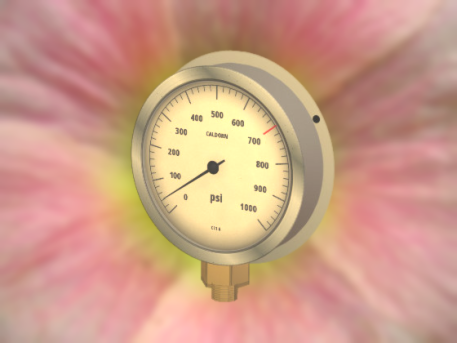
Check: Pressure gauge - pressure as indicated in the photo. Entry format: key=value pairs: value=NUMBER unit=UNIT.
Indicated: value=40 unit=psi
